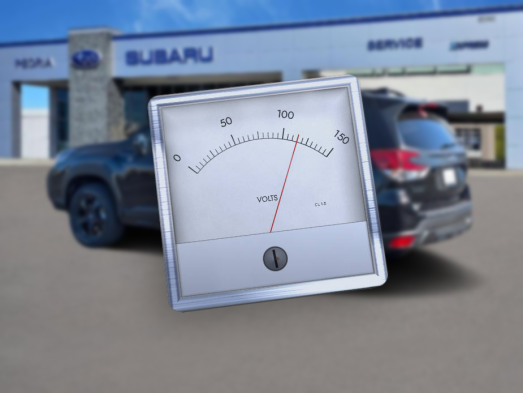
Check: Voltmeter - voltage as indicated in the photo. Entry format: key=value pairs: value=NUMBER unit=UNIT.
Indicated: value=115 unit=V
